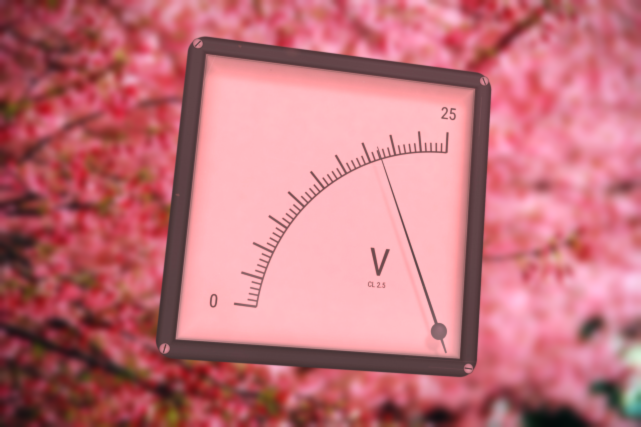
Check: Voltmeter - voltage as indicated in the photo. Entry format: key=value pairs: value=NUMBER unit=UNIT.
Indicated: value=18.5 unit=V
